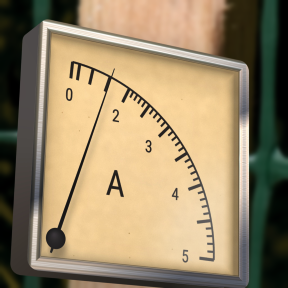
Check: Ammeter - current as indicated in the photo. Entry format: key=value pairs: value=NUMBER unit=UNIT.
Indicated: value=1.5 unit=A
